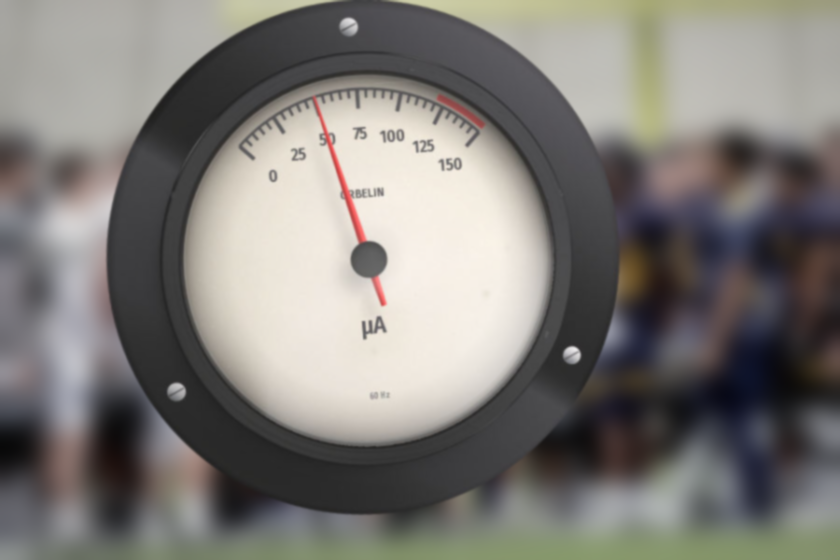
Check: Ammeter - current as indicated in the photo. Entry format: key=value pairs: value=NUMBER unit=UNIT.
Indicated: value=50 unit=µA
